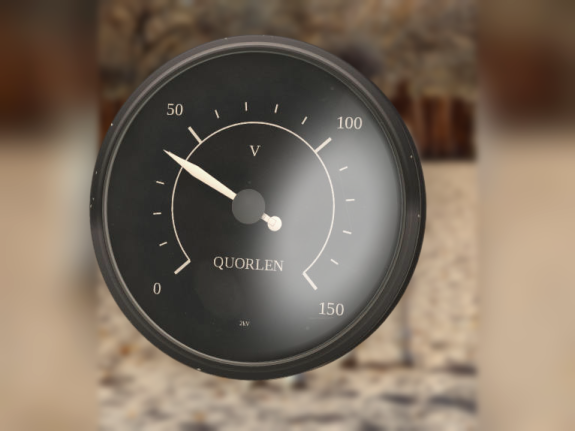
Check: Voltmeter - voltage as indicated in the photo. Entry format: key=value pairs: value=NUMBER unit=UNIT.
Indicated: value=40 unit=V
